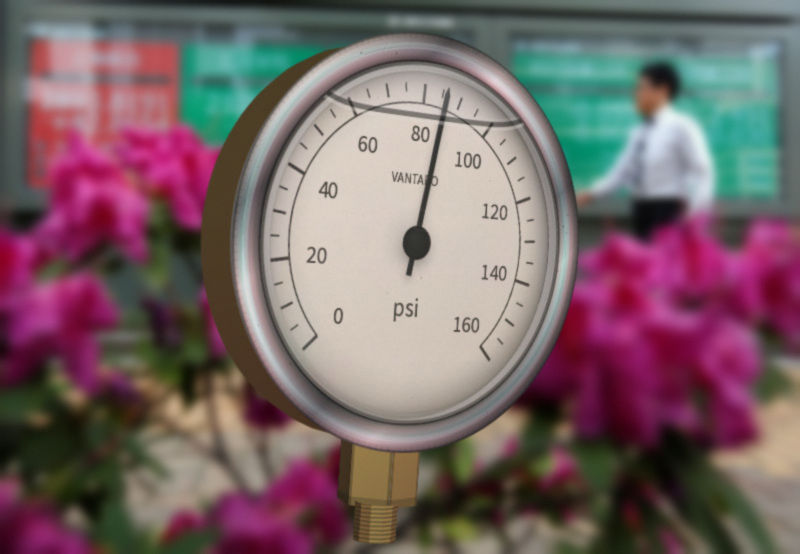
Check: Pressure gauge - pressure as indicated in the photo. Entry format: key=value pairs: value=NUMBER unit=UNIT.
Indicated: value=85 unit=psi
